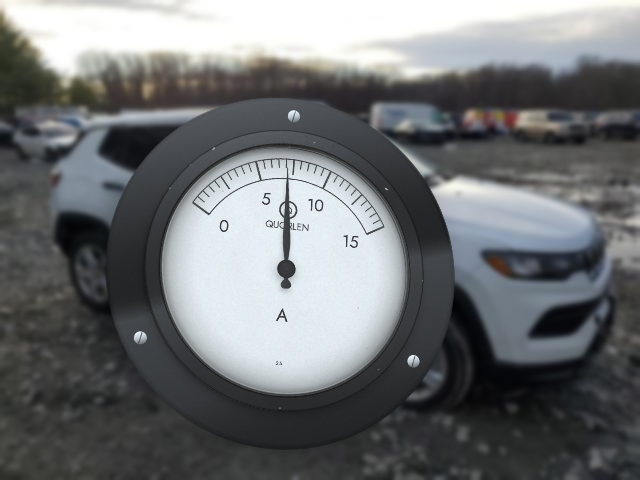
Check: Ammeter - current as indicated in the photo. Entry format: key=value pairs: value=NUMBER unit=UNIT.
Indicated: value=7 unit=A
